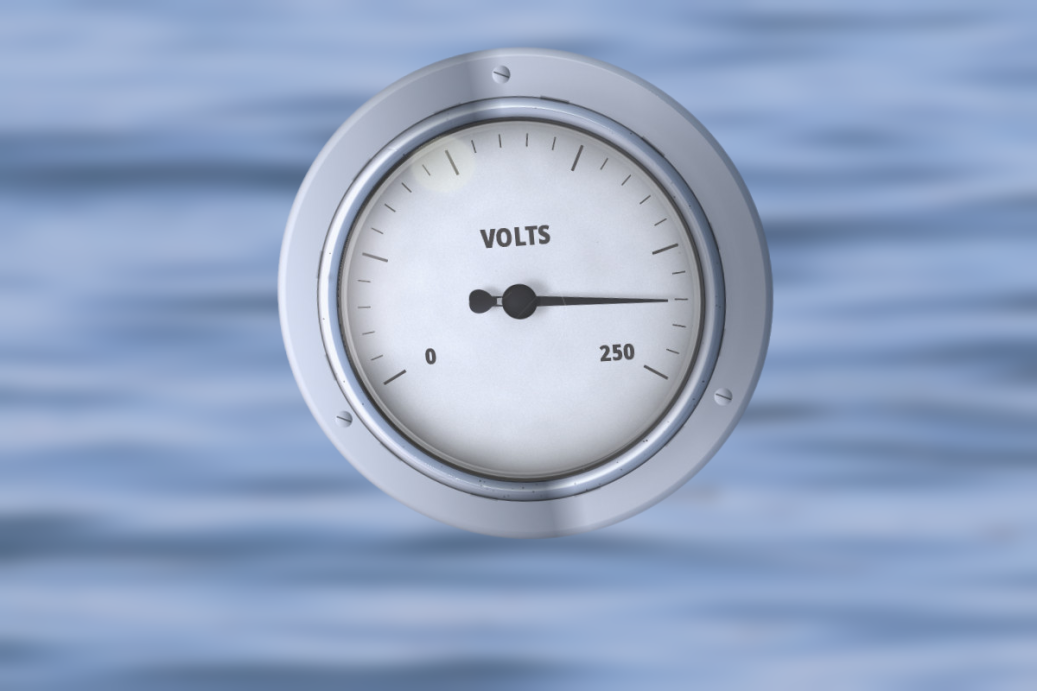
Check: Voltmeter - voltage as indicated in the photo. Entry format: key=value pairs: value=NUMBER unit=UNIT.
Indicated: value=220 unit=V
